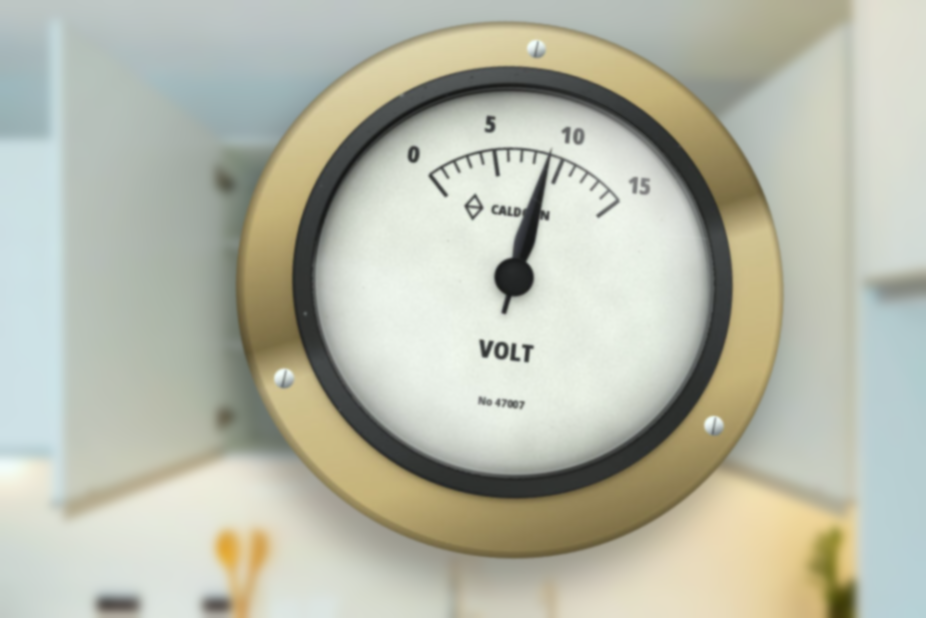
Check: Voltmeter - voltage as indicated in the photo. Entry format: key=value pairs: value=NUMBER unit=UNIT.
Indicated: value=9 unit=V
